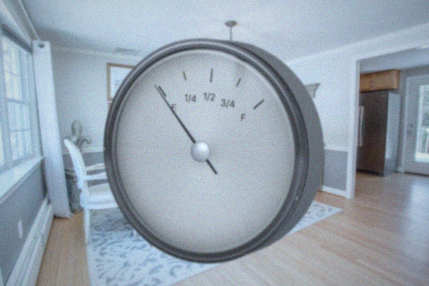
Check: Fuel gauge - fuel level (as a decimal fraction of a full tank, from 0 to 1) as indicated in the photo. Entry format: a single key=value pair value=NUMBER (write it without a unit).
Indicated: value=0
